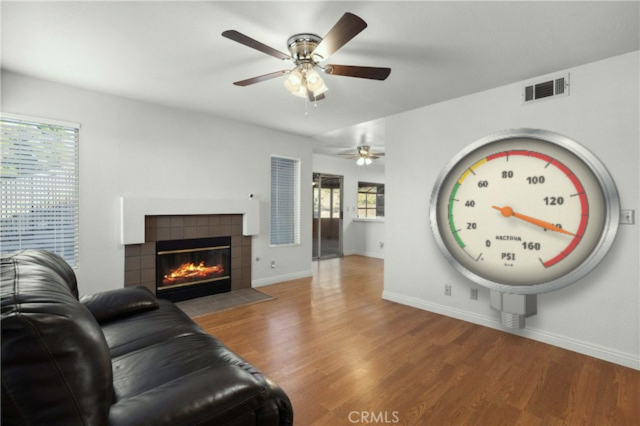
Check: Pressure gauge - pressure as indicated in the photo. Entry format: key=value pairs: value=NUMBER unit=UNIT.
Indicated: value=140 unit=psi
